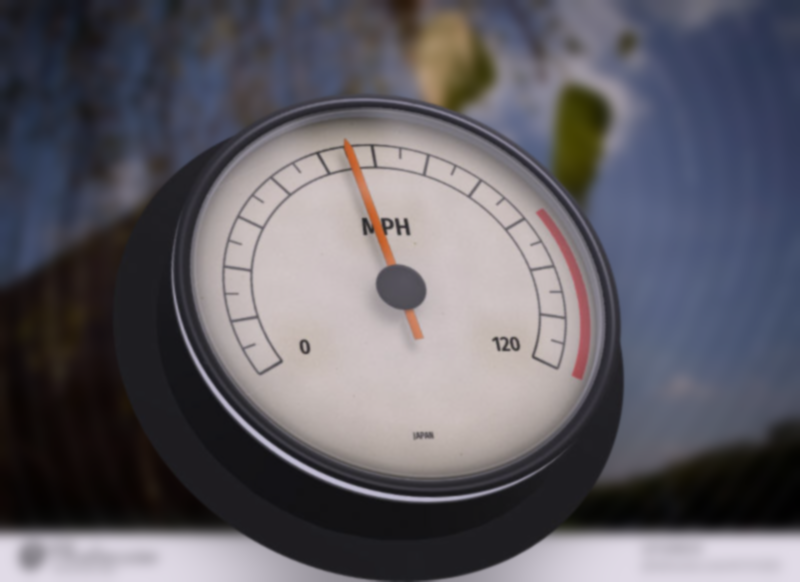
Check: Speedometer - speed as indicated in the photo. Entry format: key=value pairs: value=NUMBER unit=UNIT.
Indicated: value=55 unit=mph
